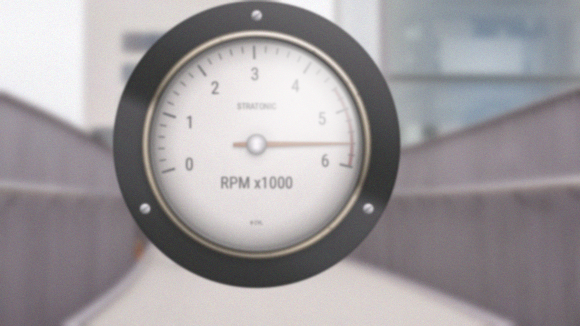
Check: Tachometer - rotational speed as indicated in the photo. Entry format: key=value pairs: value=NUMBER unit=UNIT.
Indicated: value=5600 unit=rpm
